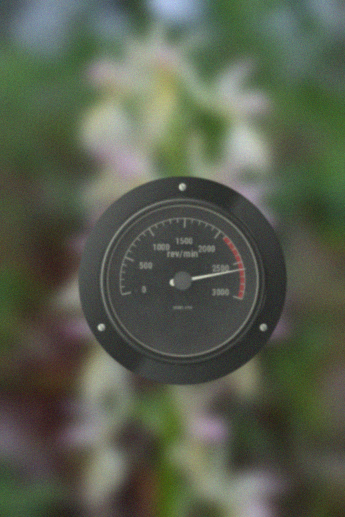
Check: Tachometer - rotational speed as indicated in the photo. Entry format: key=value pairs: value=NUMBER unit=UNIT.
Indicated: value=2600 unit=rpm
